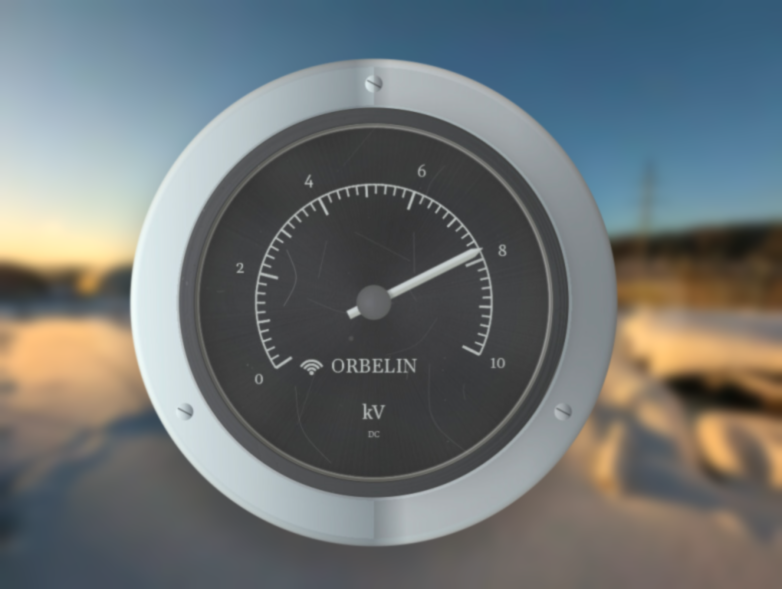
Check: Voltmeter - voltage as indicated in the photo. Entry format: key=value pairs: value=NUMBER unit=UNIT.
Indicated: value=7.8 unit=kV
